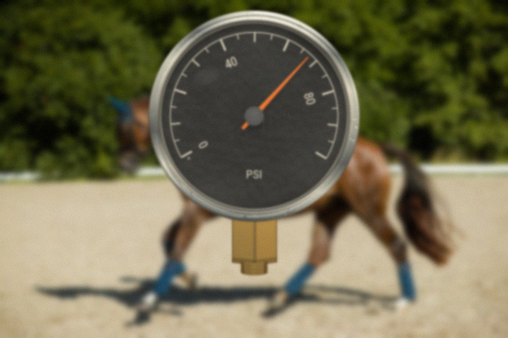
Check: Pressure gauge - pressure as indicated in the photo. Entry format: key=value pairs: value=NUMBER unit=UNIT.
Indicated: value=67.5 unit=psi
